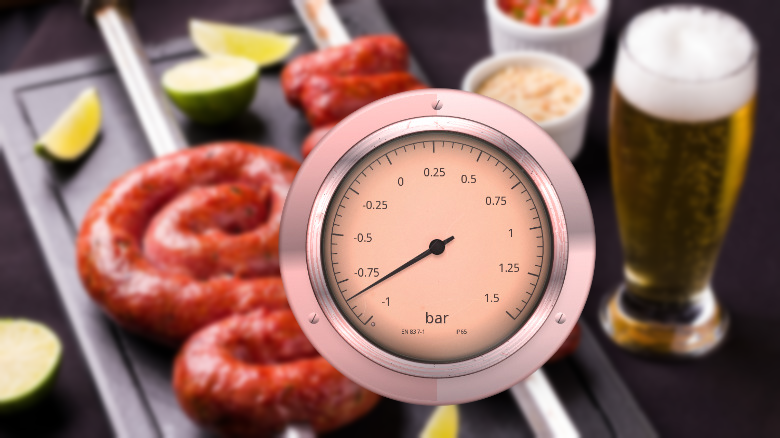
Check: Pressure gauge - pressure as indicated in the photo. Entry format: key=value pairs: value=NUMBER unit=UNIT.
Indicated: value=-0.85 unit=bar
